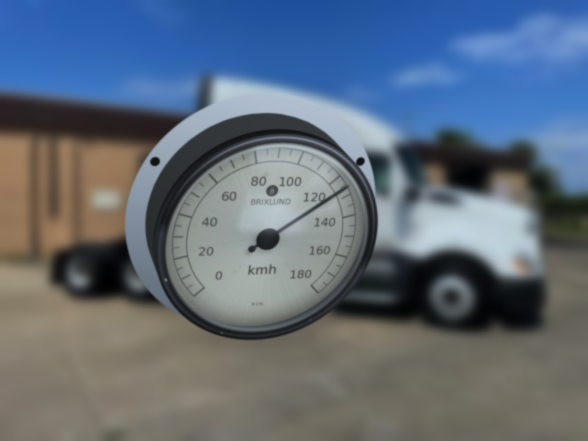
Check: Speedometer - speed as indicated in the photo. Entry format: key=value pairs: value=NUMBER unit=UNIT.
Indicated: value=125 unit=km/h
